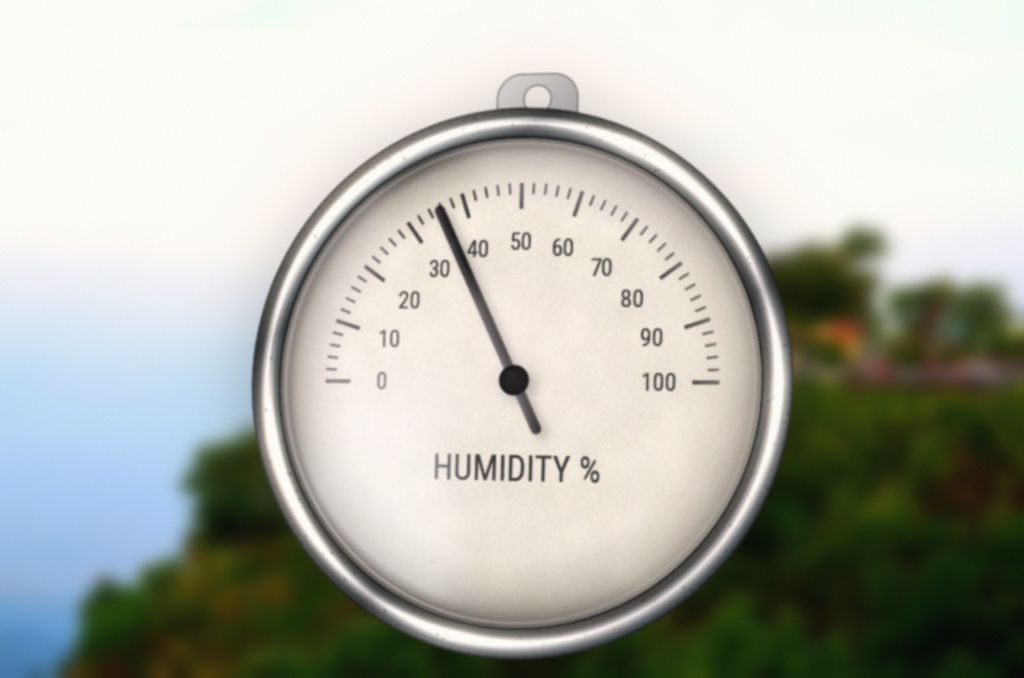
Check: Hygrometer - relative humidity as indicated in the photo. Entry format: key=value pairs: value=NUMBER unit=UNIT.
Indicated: value=36 unit=%
